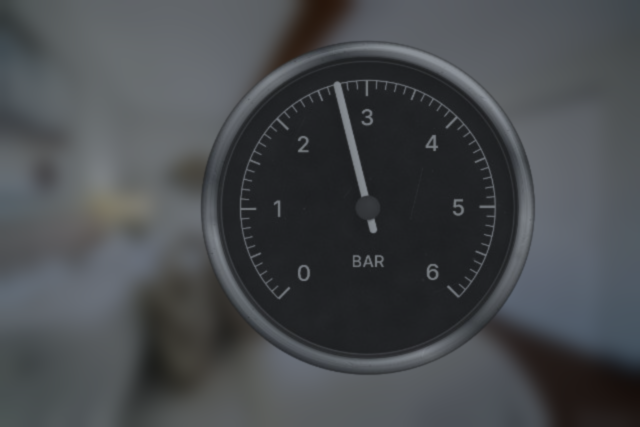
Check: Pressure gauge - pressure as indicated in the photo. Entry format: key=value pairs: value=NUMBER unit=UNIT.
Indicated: value=2.7 unit=bar
